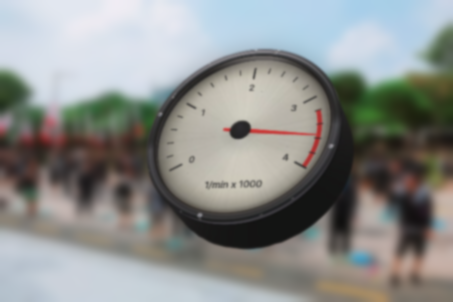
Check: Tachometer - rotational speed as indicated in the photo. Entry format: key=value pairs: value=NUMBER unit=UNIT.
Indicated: value=3600 unit=rpm
